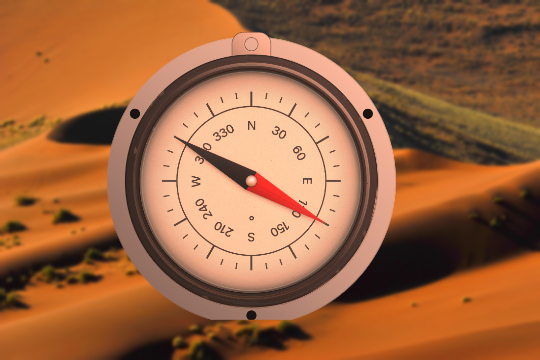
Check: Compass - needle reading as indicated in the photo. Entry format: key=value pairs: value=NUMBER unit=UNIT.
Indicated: value=120 unit=°
